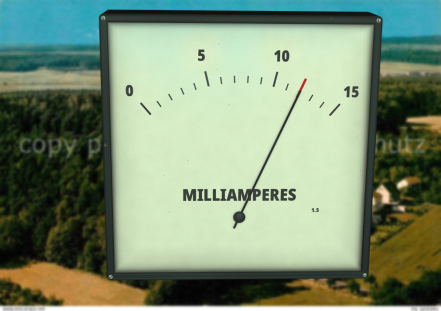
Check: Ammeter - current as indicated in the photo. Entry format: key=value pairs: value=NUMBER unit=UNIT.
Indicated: value=12 unit=mA
